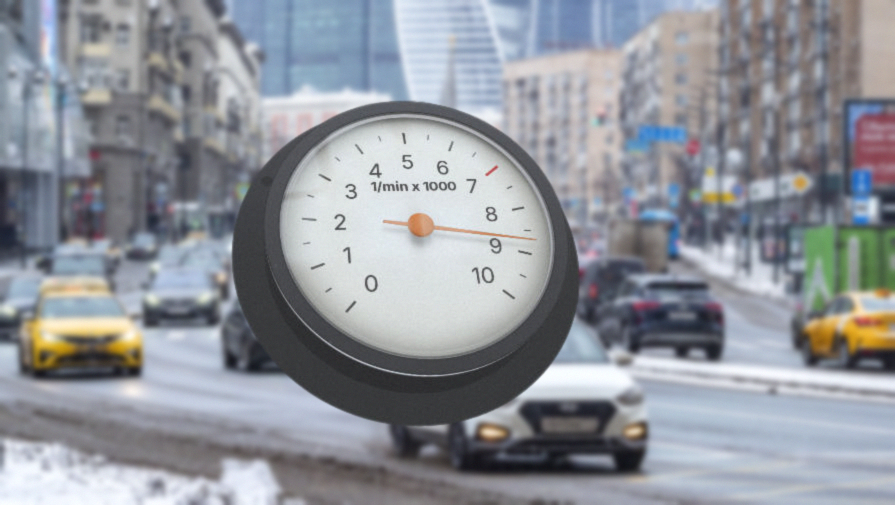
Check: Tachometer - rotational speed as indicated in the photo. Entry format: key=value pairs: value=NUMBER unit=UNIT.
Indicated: value=8750 unit=rpm
